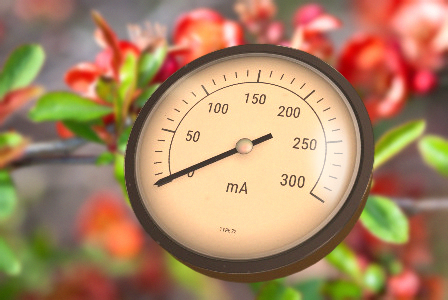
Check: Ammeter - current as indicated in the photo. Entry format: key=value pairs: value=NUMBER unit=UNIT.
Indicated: value=0 unit=mA
